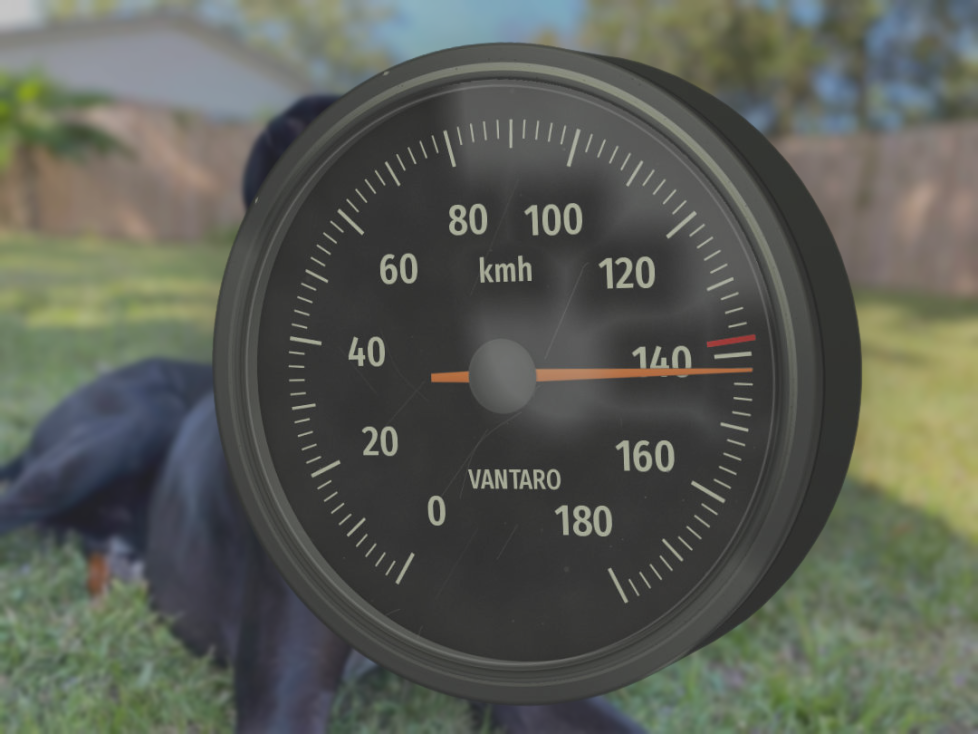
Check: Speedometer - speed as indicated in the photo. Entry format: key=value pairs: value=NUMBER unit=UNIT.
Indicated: value=142 unit=km/h
